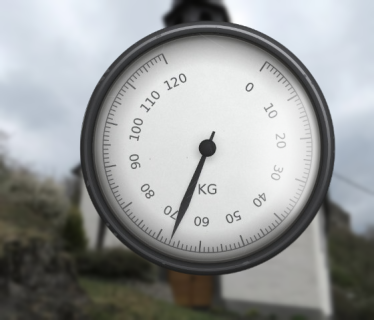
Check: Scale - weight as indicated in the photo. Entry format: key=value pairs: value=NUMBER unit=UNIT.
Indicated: value=67 unit=kg
